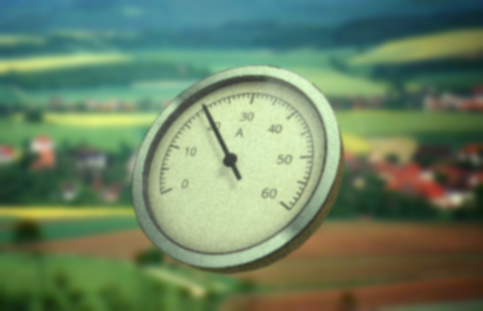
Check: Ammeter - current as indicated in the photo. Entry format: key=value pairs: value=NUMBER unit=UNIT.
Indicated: value=20 unit=A
